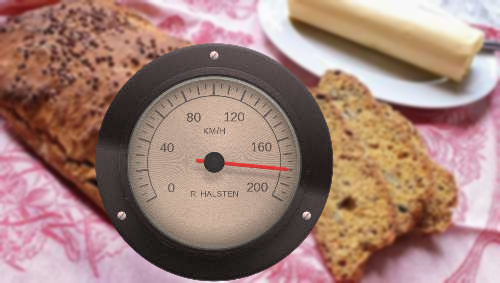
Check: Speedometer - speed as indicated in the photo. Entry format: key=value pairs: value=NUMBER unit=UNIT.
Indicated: value=180 unit=km/h
